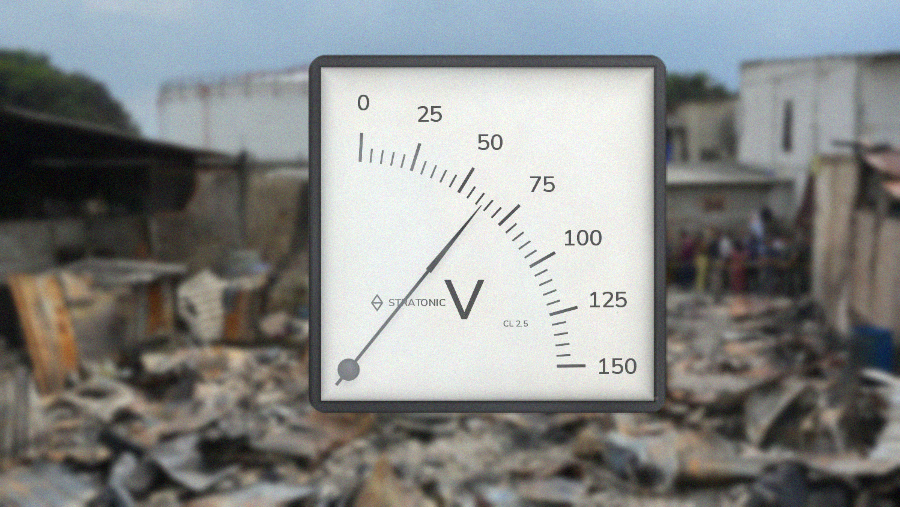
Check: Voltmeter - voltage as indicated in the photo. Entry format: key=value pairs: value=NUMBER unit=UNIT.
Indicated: value=62.5 unit=V
